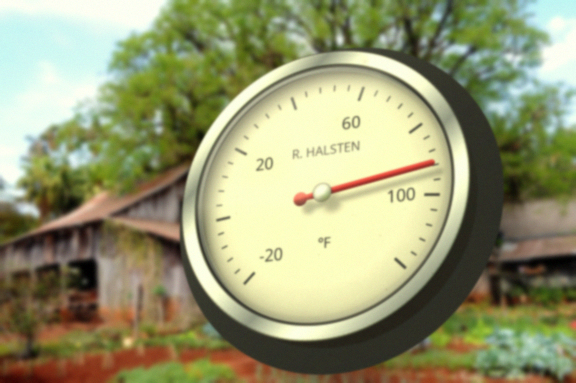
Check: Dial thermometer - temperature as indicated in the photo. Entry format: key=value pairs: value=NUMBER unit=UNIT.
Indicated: value=92 unit=°F
